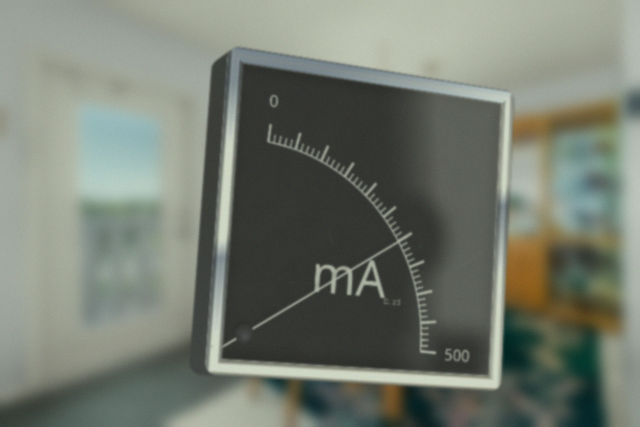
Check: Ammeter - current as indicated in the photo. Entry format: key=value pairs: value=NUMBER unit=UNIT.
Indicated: value=300 unit=mA
